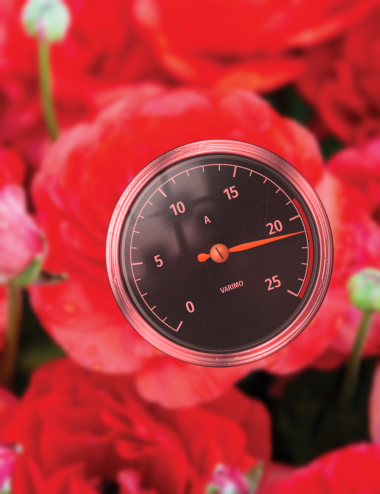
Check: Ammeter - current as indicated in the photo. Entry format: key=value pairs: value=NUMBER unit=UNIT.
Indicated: value=21 unit=A
